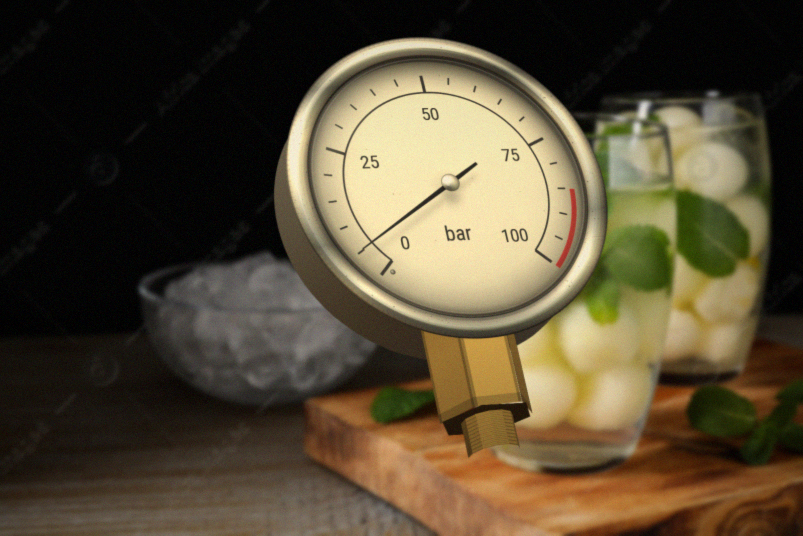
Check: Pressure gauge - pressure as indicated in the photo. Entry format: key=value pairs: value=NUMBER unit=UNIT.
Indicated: value=5 unit=bar
